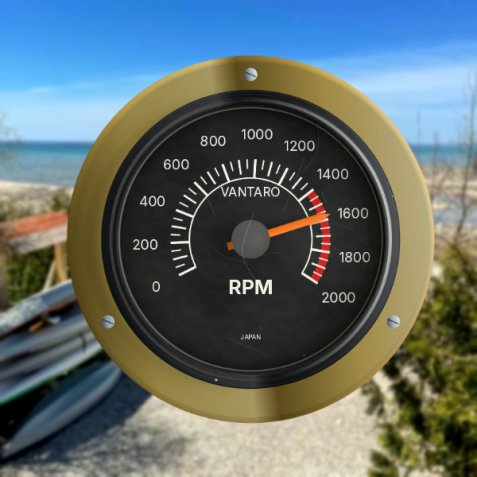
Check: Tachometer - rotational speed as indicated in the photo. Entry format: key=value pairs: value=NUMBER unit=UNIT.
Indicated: value=1575 unit=rpm
